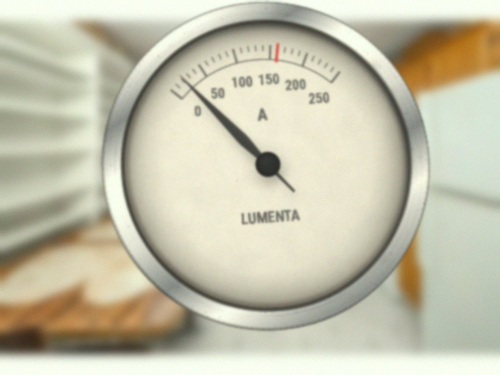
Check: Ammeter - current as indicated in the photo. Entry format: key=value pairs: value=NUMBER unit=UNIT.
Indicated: value=20 unit=A
